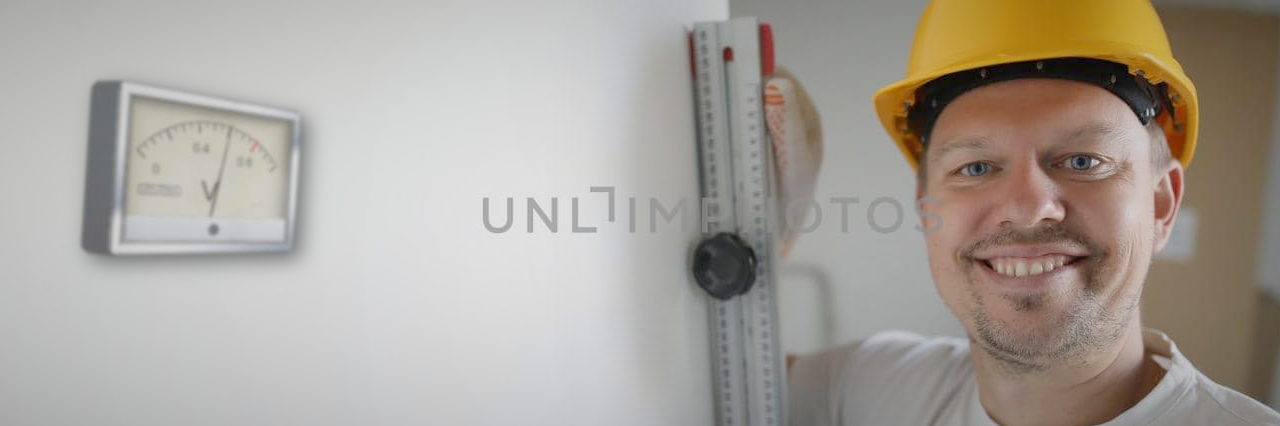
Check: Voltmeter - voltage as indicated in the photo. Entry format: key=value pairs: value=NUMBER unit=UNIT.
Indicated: value=0.6 unit=V
